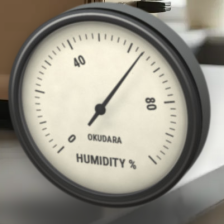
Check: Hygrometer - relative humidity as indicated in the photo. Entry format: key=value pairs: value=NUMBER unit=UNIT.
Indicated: value=64 unit=%
